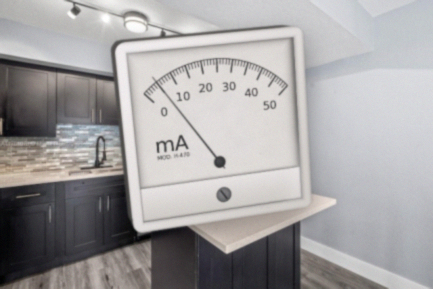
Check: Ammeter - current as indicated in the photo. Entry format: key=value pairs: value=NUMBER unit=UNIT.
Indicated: value=5 unit=mA
